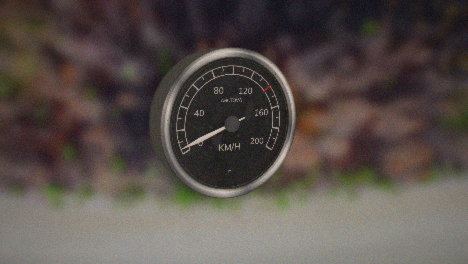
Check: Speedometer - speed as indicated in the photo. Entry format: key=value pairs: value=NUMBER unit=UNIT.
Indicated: value=5 unit=km/h
